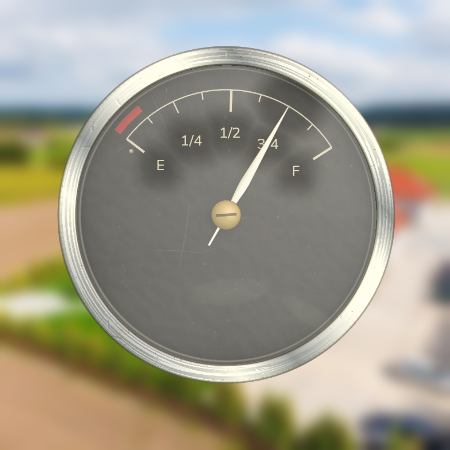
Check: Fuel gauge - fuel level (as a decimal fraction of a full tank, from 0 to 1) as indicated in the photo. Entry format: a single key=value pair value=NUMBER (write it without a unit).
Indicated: value=0.75
